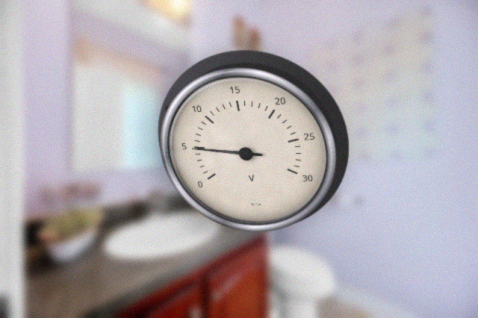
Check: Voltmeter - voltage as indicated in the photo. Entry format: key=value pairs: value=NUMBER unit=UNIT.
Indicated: value=5 unit=V
